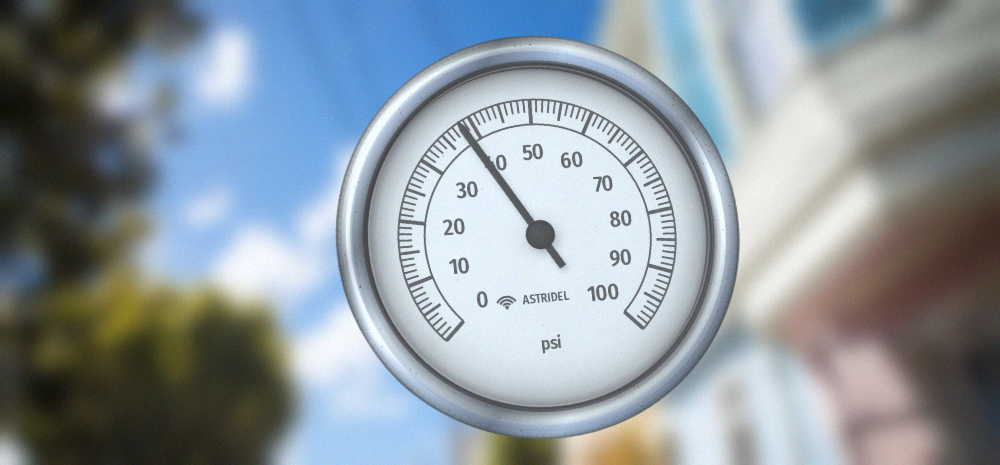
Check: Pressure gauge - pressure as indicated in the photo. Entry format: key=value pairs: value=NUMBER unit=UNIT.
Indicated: value=38 unit=psi
